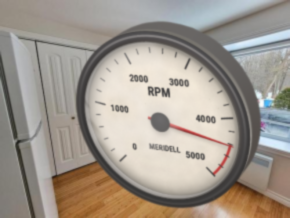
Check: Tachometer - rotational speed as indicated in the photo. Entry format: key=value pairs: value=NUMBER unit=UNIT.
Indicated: value=4400 unit=rpm
